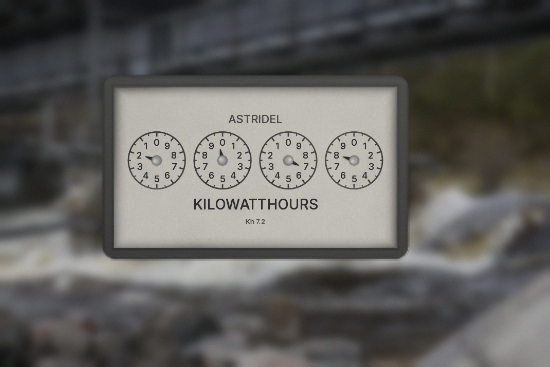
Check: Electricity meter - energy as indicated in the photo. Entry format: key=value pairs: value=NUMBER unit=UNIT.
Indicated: value=1968 unit=kWh
